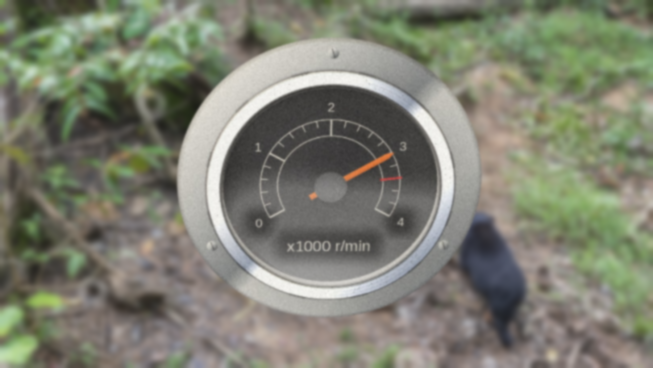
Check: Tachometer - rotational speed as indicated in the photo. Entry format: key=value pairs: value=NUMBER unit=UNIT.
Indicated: value=3000 unit=rpm
